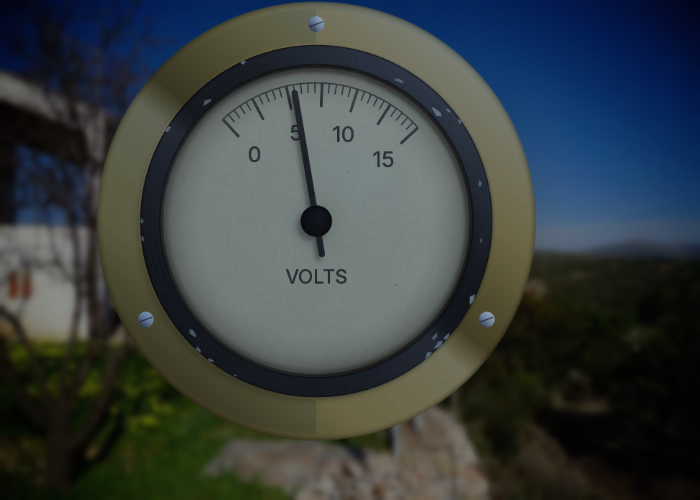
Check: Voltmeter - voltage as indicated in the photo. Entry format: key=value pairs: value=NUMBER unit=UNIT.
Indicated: value=5.5 unit=V
